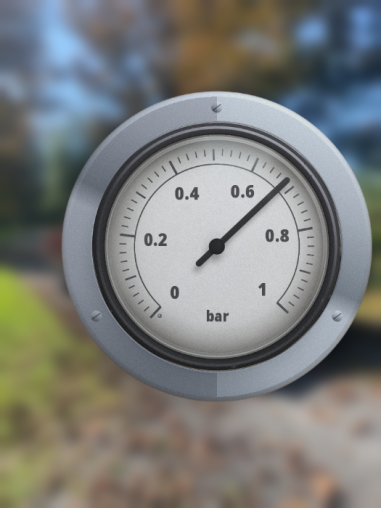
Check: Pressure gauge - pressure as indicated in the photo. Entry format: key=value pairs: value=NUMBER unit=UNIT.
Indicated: value=0.68 unit=bar
